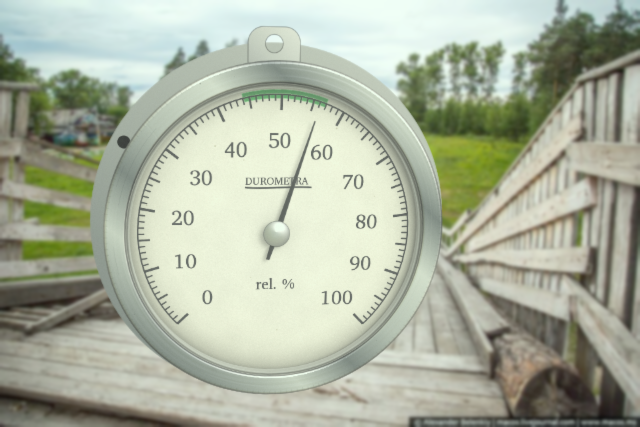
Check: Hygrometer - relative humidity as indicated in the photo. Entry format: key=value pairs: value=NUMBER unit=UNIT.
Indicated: value=56 unit=%
